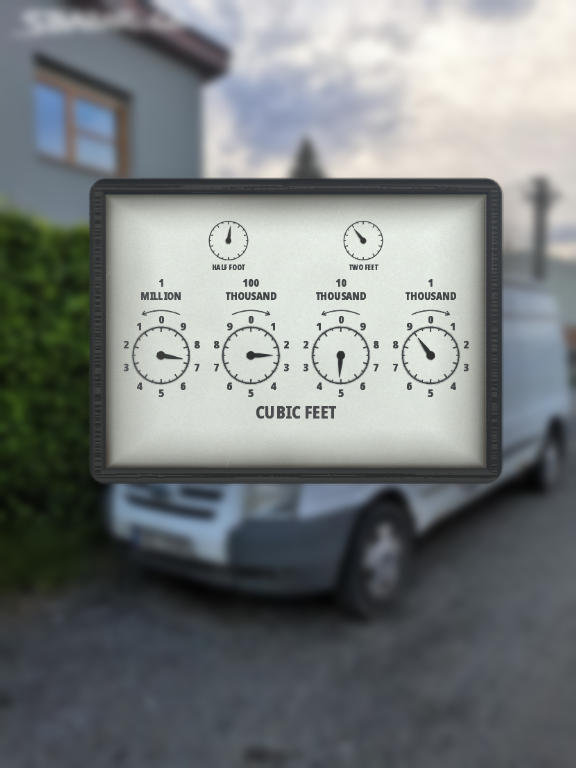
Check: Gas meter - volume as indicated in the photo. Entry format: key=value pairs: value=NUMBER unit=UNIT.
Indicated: value=724900 unit=ft³
